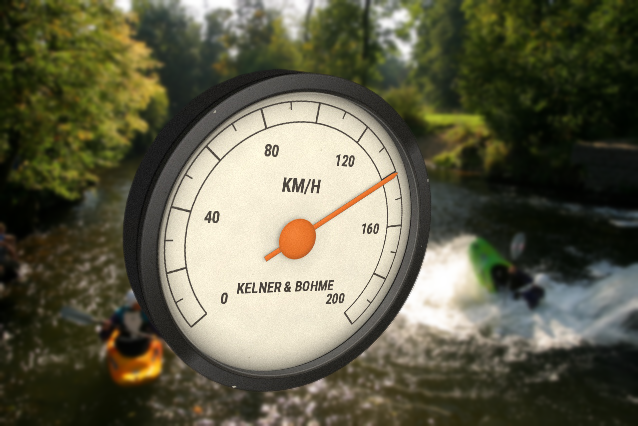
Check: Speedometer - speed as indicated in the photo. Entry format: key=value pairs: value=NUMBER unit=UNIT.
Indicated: value=140 unit=km/h
